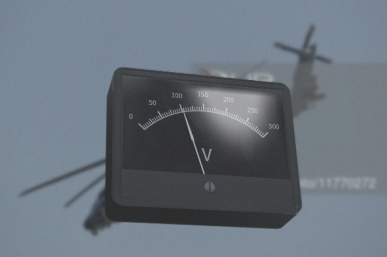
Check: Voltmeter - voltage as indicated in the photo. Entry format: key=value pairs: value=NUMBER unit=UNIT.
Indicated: value=100 unit=V
